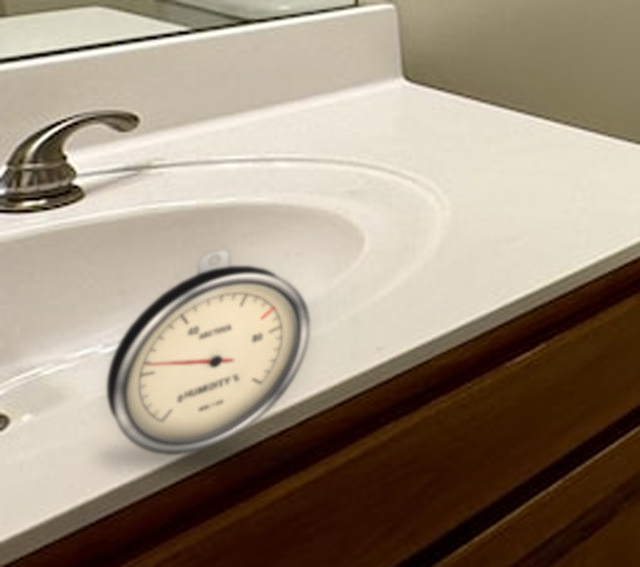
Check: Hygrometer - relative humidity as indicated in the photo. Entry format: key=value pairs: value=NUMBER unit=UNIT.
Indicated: value=24 unit=%
